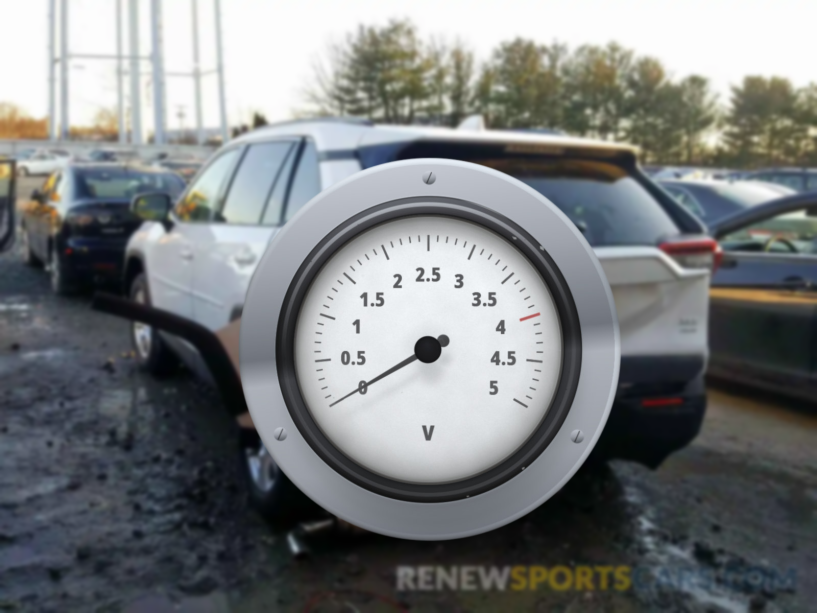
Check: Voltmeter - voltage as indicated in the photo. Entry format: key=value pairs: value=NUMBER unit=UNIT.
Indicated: value=0 unit=V
